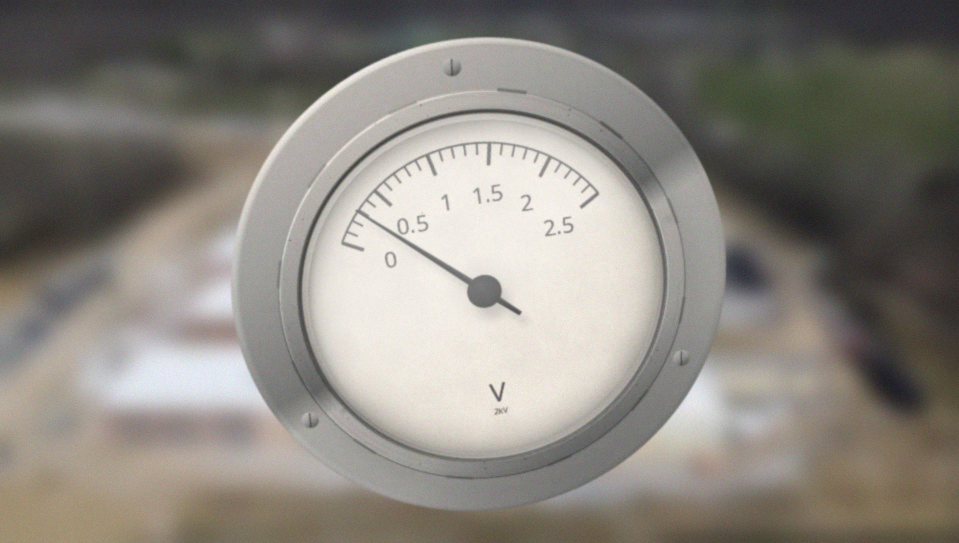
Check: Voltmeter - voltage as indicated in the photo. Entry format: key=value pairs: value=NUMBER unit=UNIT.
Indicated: value=0.3 unit=V
